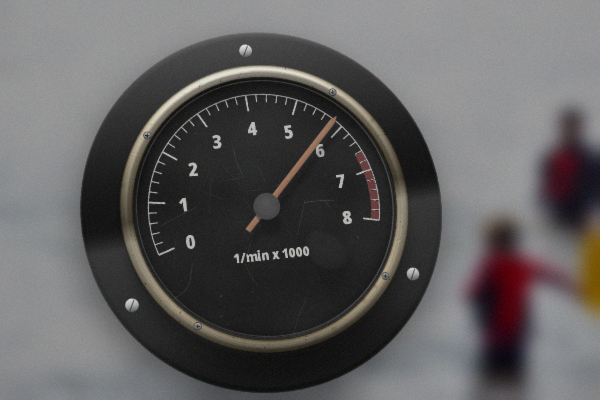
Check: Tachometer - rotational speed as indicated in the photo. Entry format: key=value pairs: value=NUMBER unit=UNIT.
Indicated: value=5800 unit=rpm
